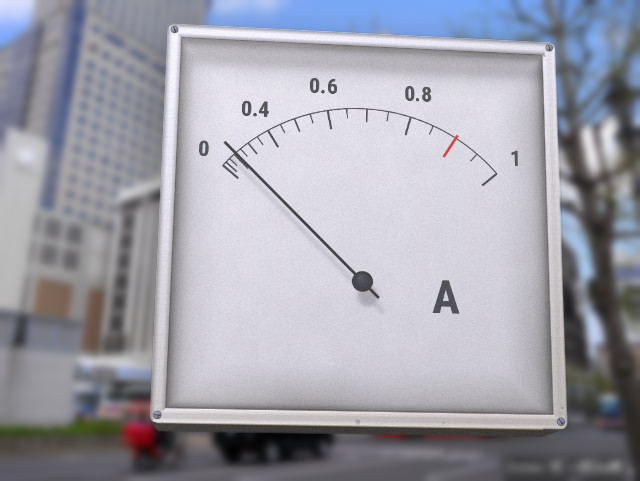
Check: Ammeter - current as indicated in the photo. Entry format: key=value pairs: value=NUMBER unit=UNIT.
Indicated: value=0.2 unit=A
